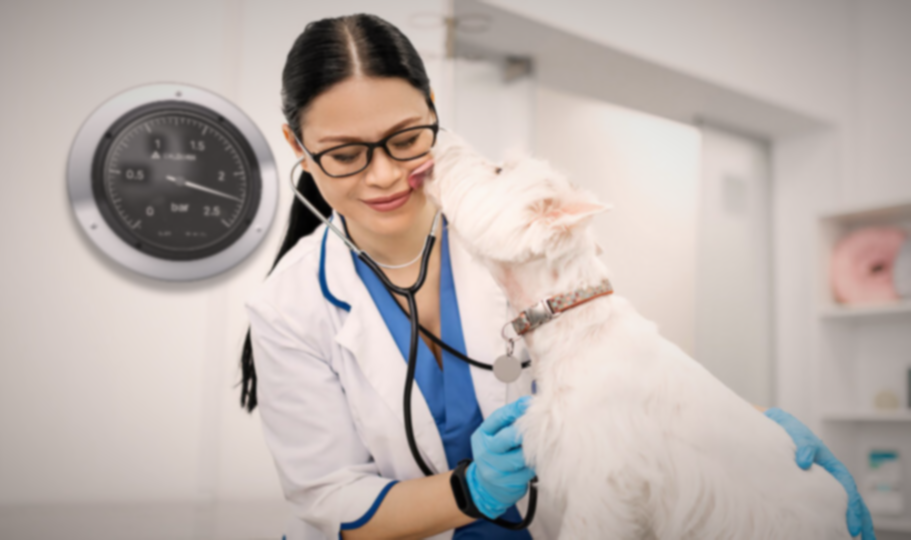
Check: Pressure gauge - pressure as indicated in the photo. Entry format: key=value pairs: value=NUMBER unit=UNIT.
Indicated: value=2.25 unit=bar
